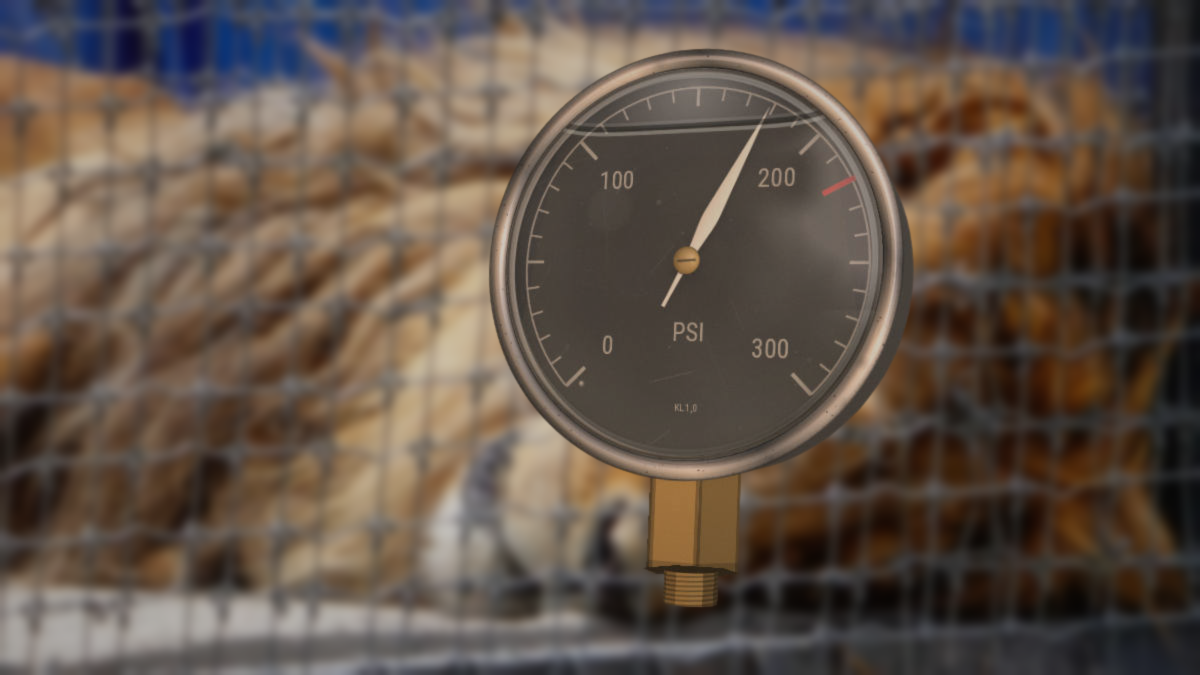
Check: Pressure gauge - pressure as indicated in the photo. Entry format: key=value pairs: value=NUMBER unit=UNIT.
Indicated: value=180 unit=psi
